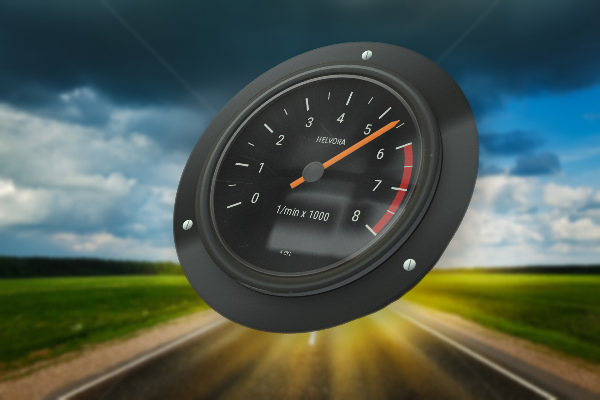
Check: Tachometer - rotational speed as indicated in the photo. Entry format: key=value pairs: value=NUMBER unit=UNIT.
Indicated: value=5500 unit=rpm
